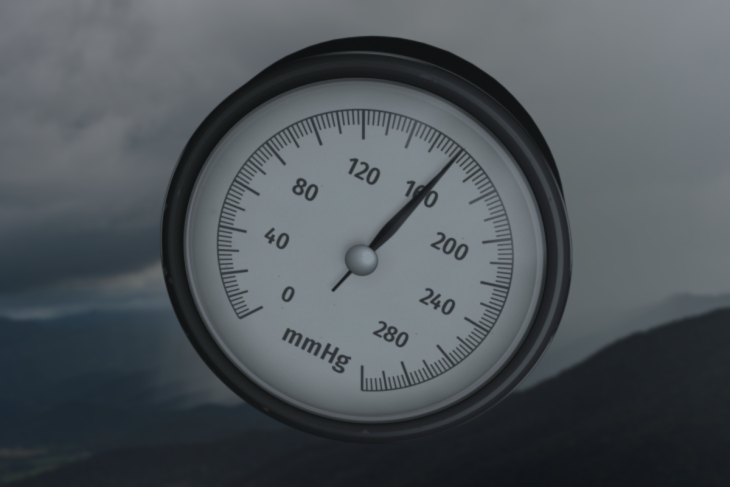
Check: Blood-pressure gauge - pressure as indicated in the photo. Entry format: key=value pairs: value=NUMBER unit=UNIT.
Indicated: value=160 unit=mmHg
